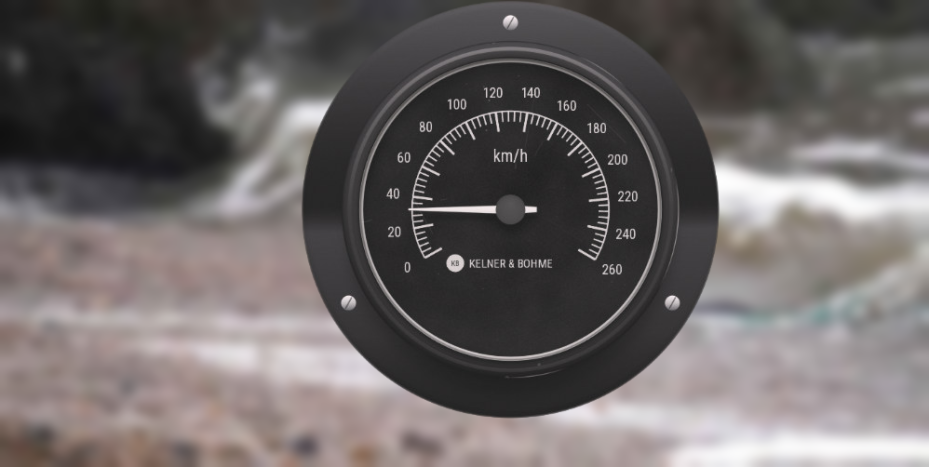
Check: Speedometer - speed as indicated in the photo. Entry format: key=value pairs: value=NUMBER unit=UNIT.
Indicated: value=32 unit=km/h
